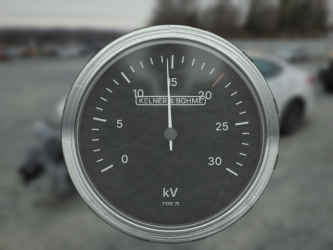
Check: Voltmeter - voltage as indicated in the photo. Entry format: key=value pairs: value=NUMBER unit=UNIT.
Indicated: value=14.5 unit=kV
